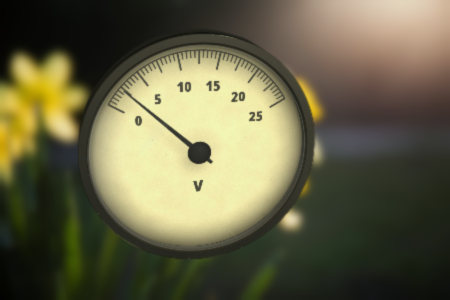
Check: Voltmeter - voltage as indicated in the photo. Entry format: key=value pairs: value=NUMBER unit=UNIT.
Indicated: value=2.5 unit=V
